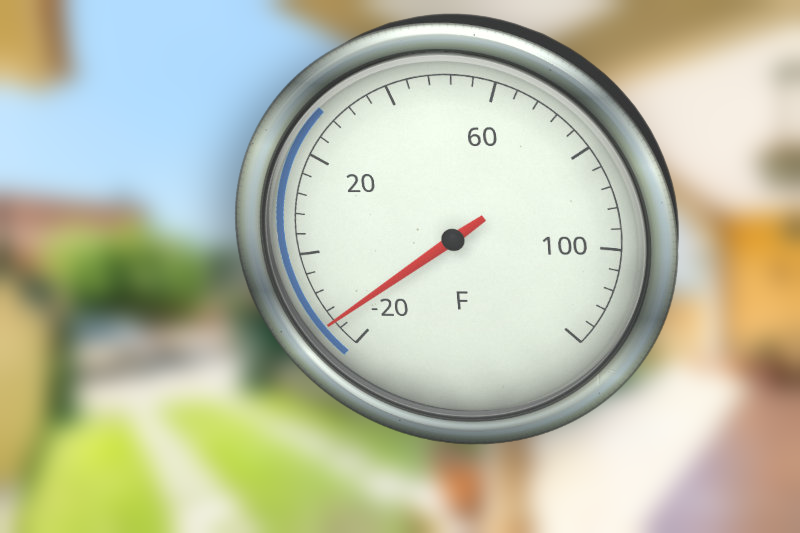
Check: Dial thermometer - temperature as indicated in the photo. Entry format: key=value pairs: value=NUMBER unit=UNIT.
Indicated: value=-14 unit=°F
